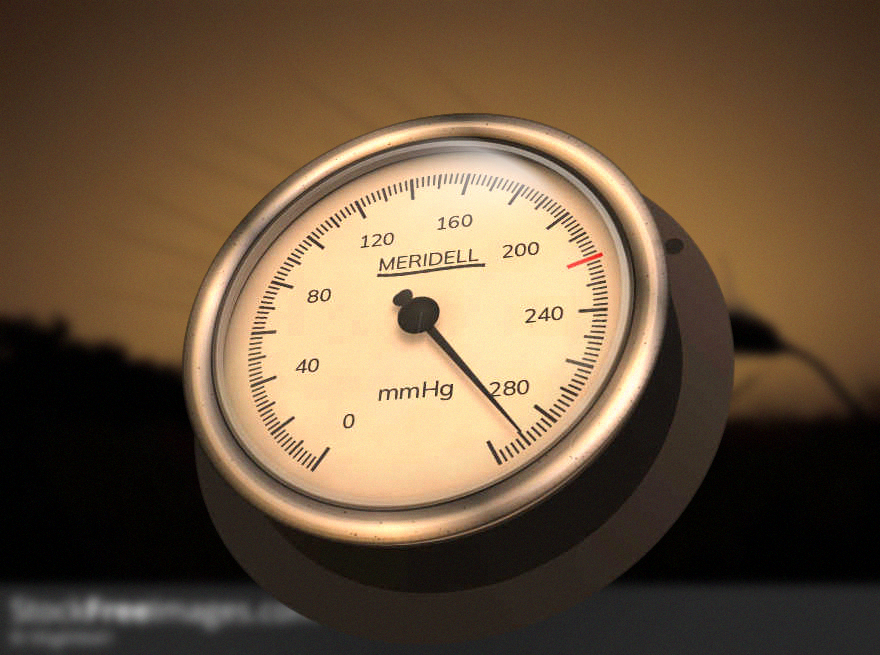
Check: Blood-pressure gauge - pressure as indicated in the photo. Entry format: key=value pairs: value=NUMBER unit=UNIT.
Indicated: value=290 unit=mmHg
